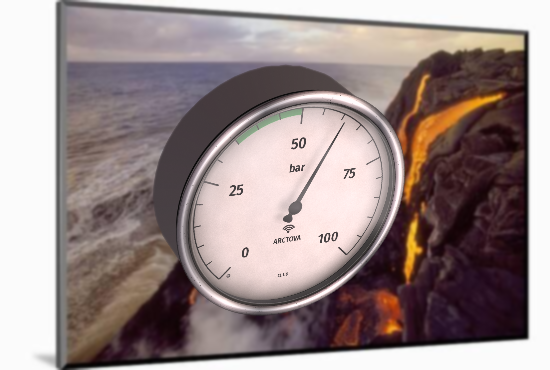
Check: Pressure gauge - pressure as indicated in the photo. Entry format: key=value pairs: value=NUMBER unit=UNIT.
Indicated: value=60 unit=bar
